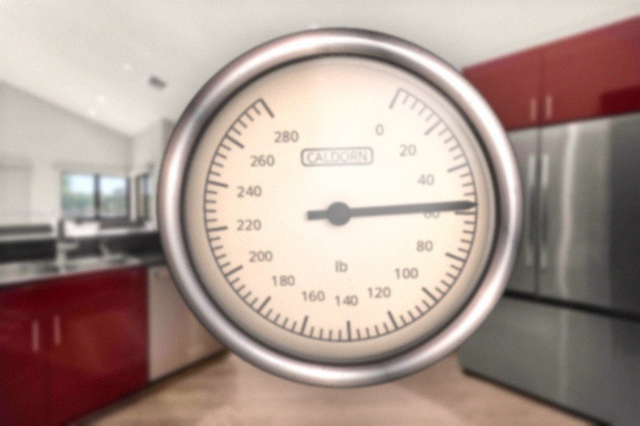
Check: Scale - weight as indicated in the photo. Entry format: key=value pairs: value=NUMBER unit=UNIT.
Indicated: value=56 unit=lb
